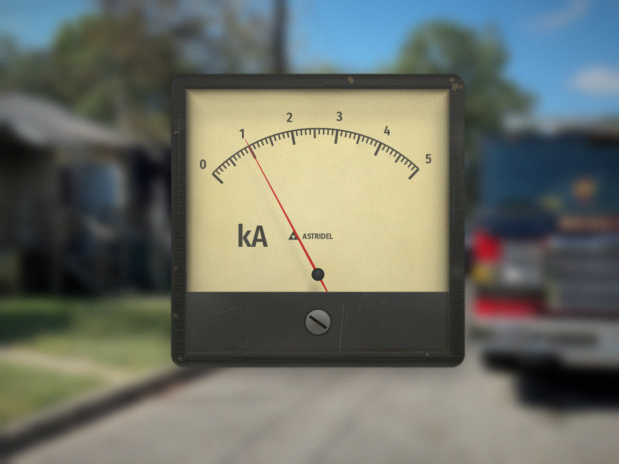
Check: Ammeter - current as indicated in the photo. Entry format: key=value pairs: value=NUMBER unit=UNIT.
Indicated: value=1 unit=kA
